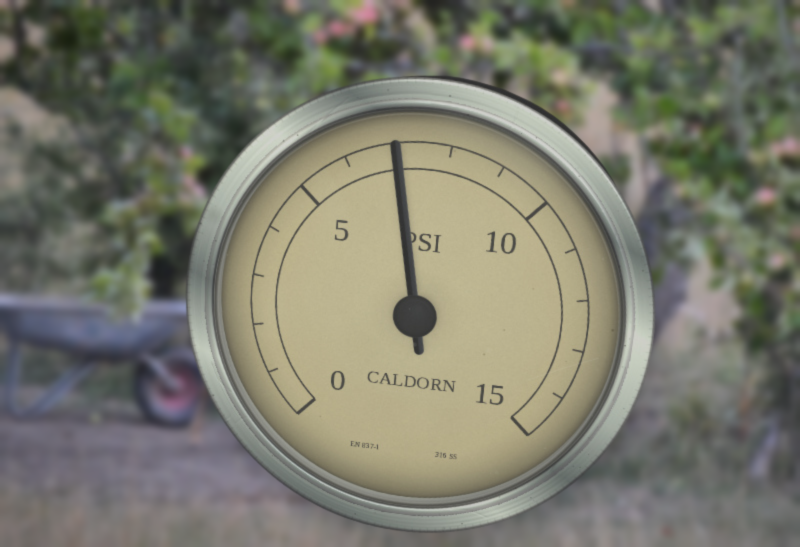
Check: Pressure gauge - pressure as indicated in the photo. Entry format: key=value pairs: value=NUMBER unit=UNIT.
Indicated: value=7 unit=psi
